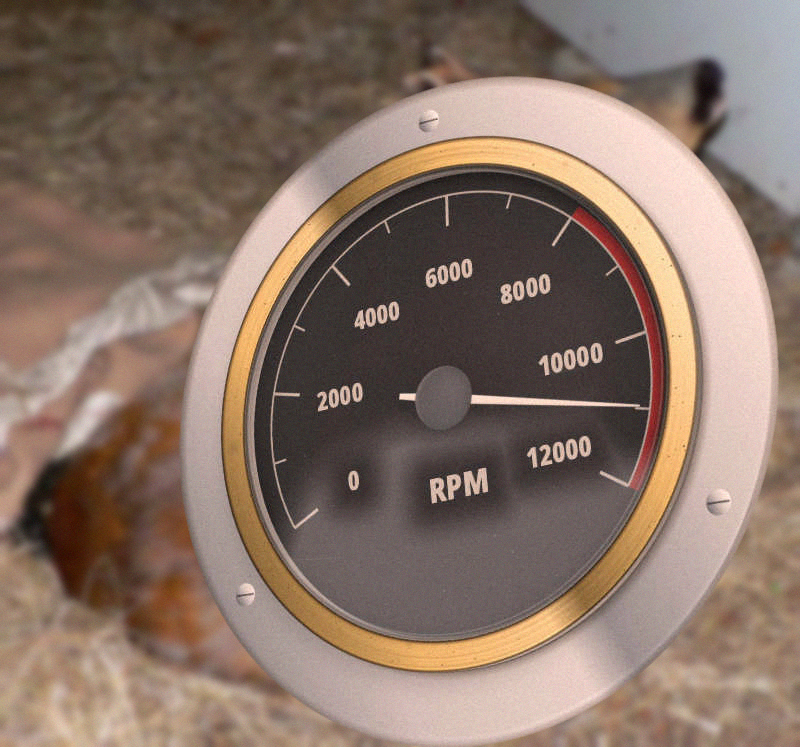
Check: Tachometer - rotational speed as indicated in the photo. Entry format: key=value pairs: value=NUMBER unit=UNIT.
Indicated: value=11000 unit=rpm
